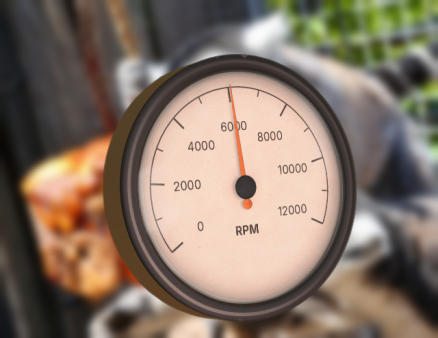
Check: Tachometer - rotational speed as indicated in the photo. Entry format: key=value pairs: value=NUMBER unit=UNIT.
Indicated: value=6000 unit=rpm
